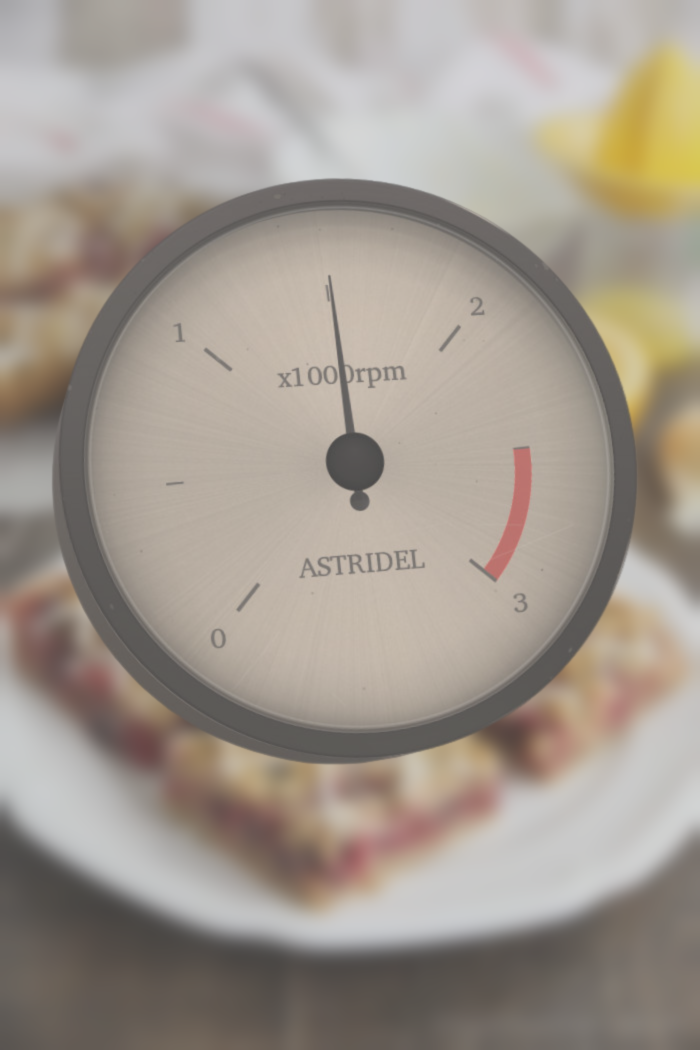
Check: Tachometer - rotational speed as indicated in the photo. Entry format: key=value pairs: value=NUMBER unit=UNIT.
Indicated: value=1500 unit=rpm
